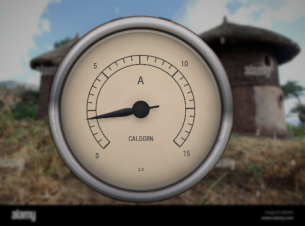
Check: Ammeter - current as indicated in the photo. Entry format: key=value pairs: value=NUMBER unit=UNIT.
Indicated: value=2 unit=A
